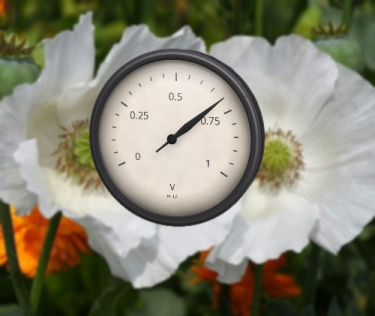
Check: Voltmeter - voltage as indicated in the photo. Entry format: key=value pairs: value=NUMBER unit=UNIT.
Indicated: value=0.7 unit=V
